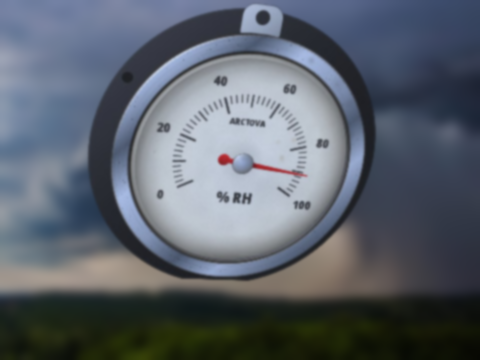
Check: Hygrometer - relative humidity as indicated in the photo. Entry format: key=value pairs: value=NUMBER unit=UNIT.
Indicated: value=90 unit=%
